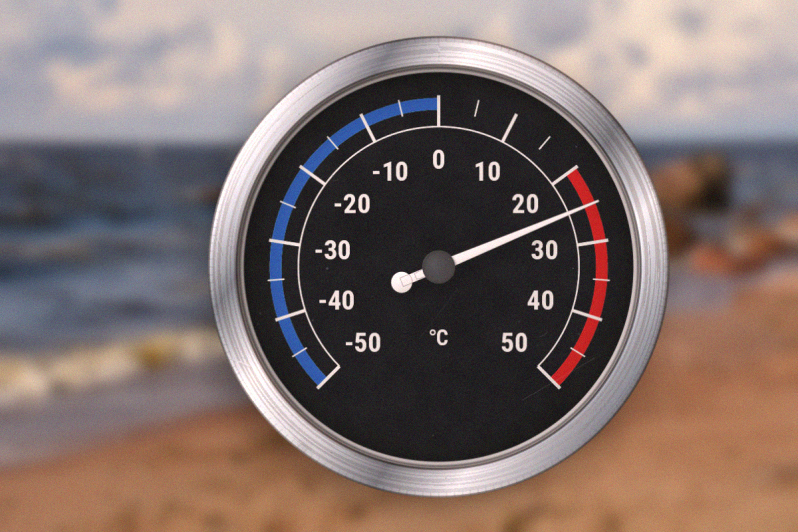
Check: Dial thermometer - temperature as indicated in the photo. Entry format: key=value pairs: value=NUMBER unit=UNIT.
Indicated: value=25 unit=°C
